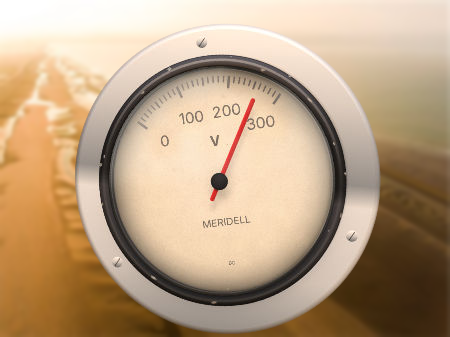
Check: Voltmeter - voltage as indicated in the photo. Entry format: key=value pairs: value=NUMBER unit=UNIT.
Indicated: value=260 unit=V
